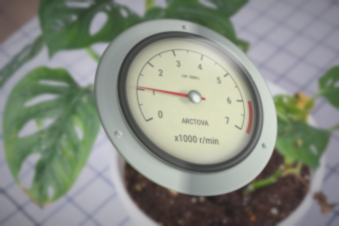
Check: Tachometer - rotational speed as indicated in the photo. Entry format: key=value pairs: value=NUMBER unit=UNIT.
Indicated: value=1000 unit=rpm
